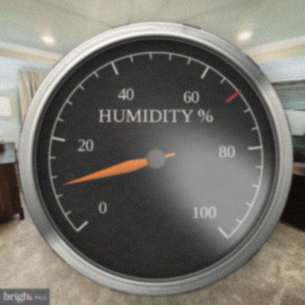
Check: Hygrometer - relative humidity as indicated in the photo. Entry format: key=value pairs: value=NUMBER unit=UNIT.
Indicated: value=10 unit=%
